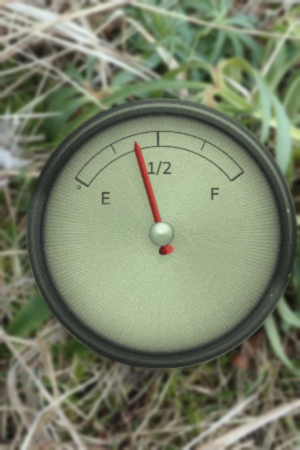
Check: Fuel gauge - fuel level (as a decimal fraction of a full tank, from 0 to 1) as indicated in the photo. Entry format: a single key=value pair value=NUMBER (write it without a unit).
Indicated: value=0.375
